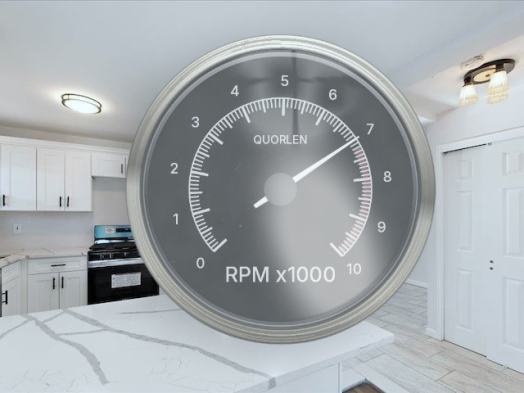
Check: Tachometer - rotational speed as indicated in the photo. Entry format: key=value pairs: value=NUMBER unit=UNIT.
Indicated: value=7000 unit=rpm
